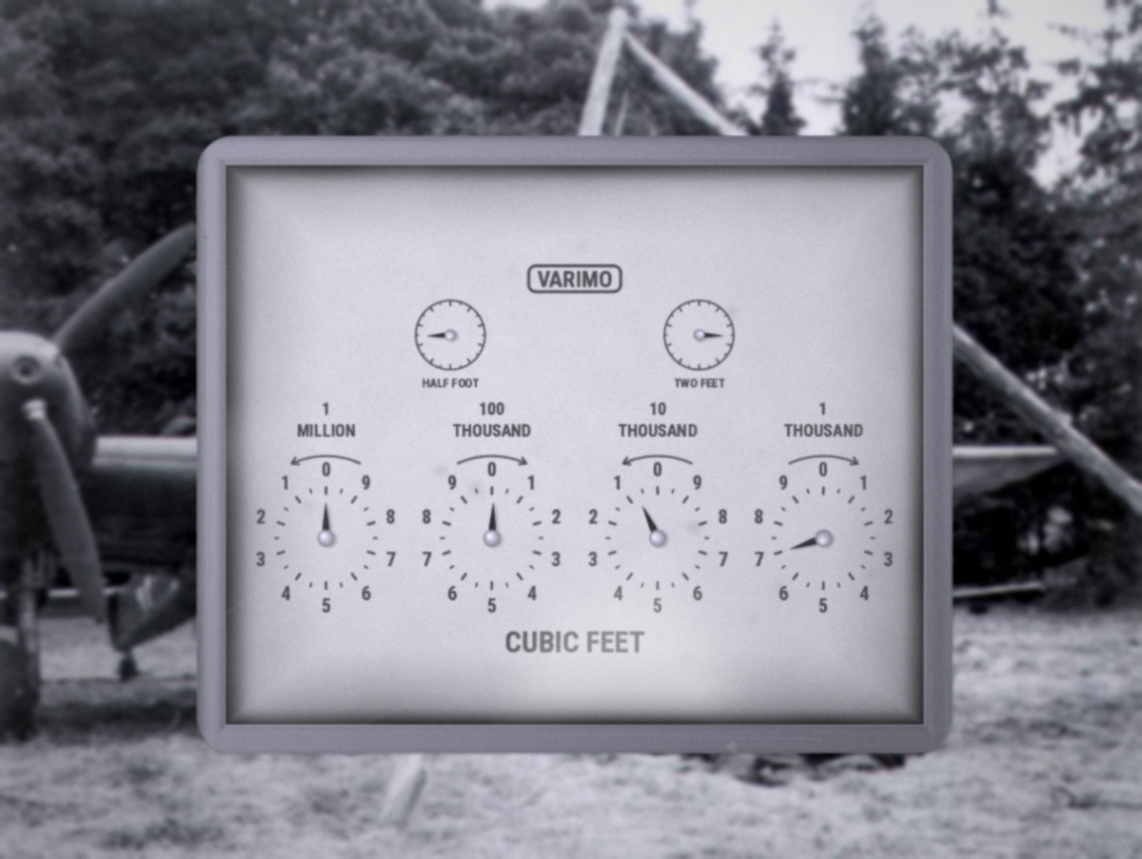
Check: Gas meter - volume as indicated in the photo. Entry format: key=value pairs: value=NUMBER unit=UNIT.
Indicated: value=700 unit=ft³
